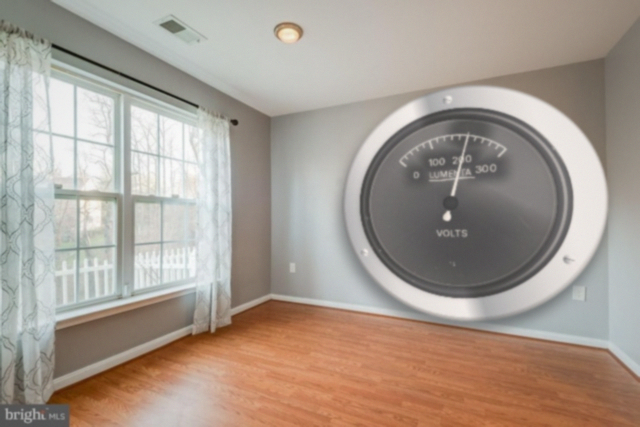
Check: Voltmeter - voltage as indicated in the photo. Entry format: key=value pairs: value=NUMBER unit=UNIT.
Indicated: value=200 unit=V
